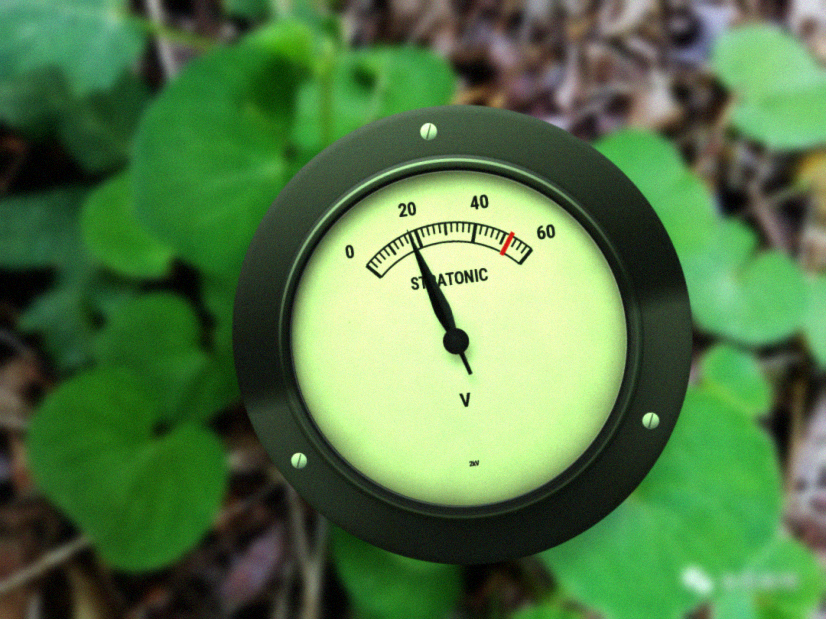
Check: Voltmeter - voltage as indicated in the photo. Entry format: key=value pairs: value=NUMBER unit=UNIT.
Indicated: value=18 unit=V
